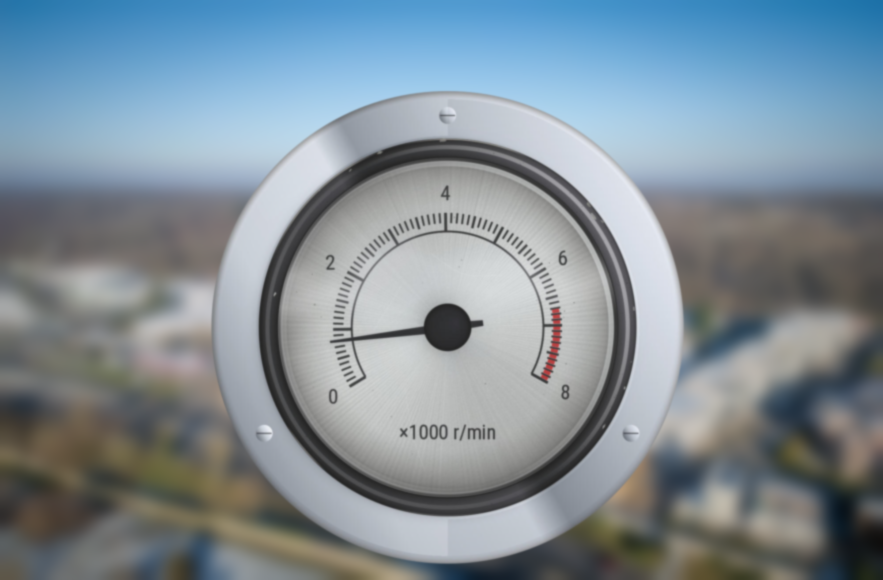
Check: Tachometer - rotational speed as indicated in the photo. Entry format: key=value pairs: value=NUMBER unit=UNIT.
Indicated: value=800 unit=rpm
